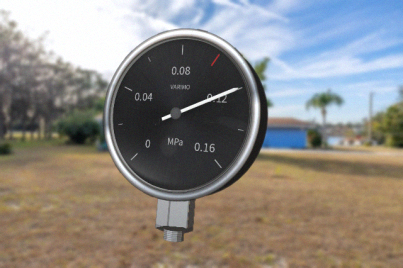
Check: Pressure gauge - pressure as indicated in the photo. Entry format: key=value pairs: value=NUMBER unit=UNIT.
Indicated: value=0.12 unit=MPa
